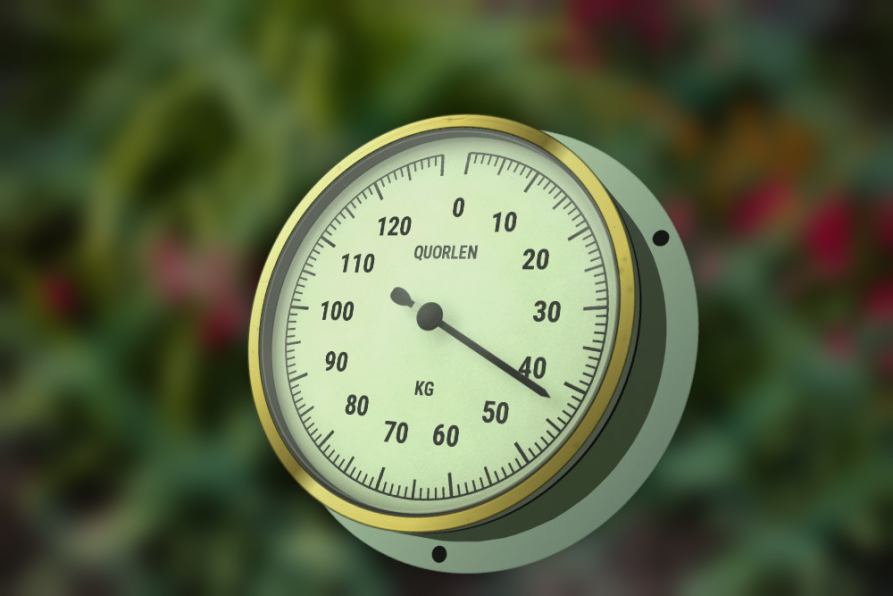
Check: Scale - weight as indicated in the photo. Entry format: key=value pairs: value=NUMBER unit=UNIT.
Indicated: value=42.5 unit=kg
